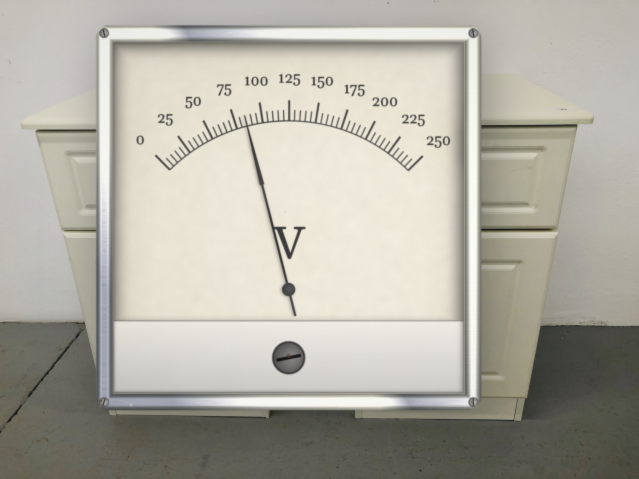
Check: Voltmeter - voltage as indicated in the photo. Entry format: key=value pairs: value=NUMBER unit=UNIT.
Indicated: value=85 unit=V
